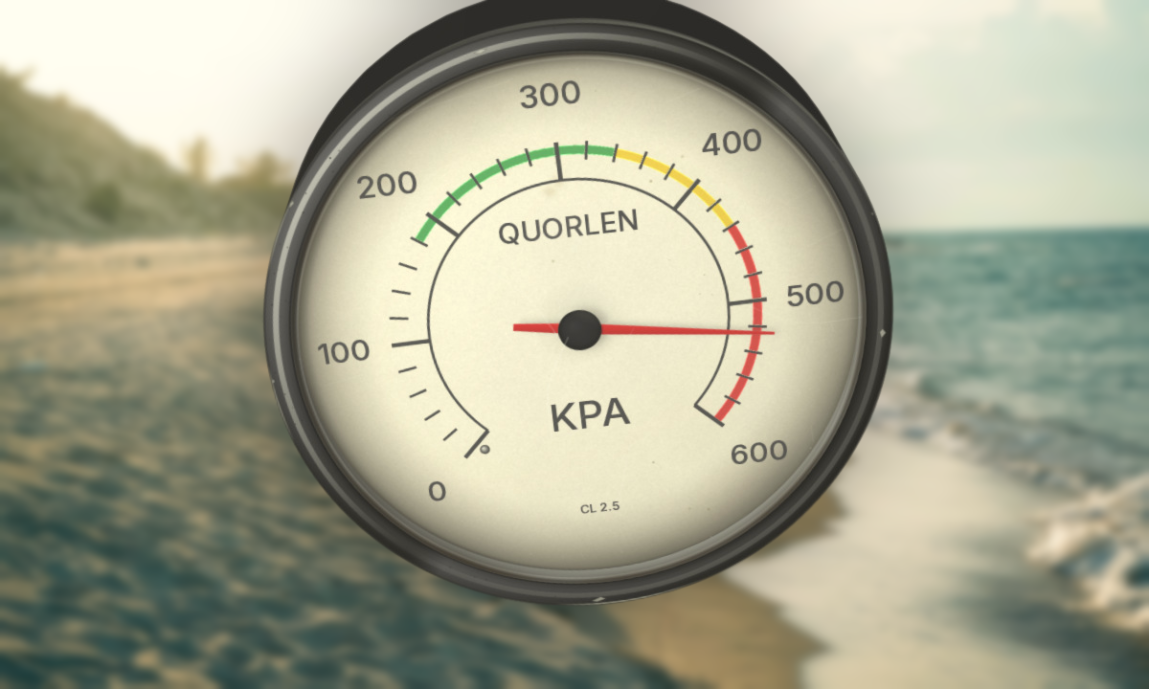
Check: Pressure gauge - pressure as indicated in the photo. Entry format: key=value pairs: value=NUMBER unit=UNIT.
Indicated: value=520 unit=kPa
